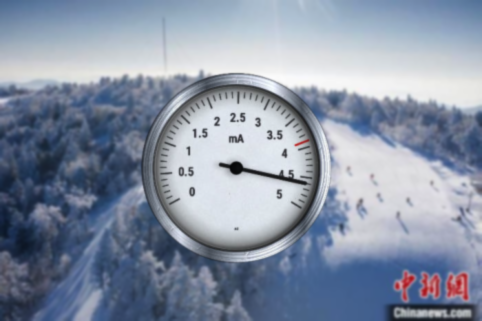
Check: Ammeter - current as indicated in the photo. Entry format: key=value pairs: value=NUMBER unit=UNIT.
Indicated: value=4.6 unit=mA
